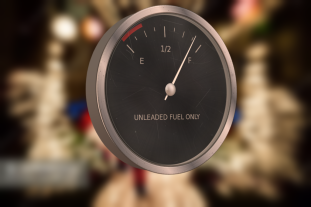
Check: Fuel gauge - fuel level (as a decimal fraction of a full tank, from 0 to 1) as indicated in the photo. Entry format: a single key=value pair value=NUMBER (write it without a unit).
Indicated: value=0.875
